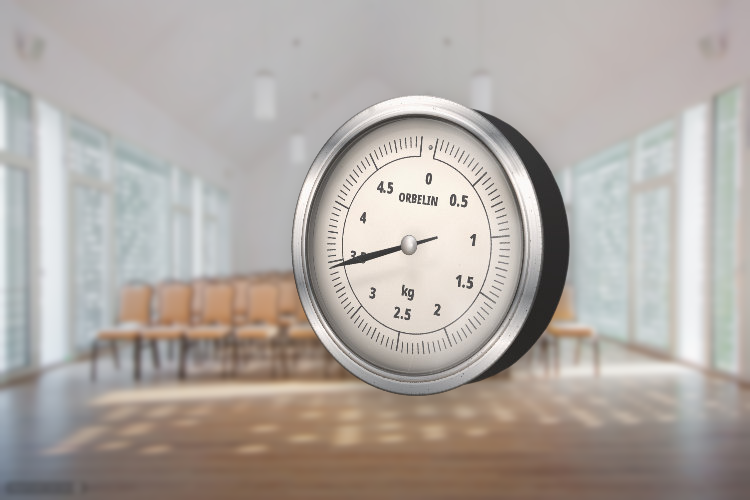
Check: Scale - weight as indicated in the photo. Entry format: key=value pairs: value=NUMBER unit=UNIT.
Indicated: value=3.45 unit=kg
